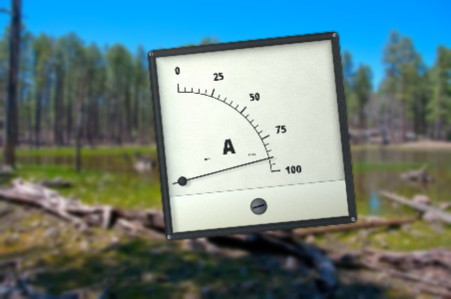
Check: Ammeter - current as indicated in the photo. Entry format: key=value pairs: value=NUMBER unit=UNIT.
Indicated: value=90 unit=A
